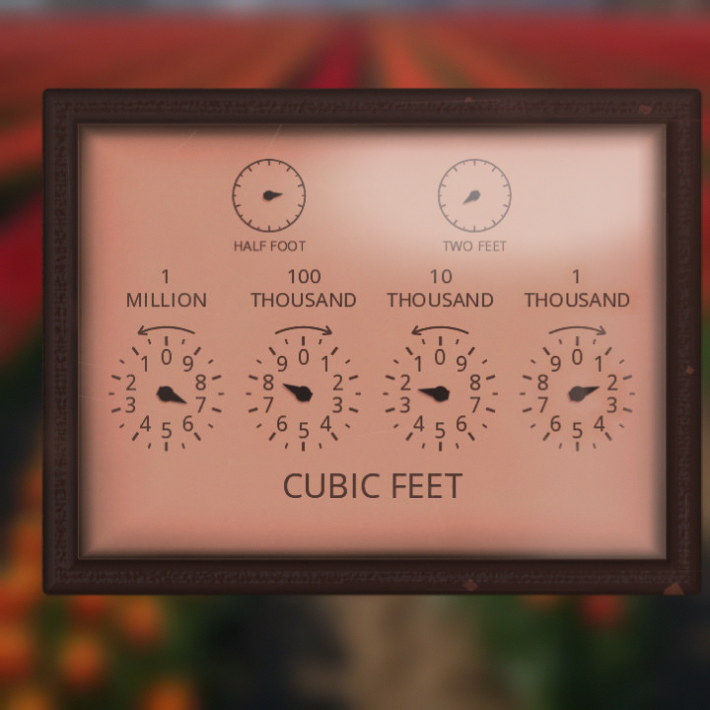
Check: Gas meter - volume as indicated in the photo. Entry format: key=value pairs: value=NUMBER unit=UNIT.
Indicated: value=682200 unit=ft³
